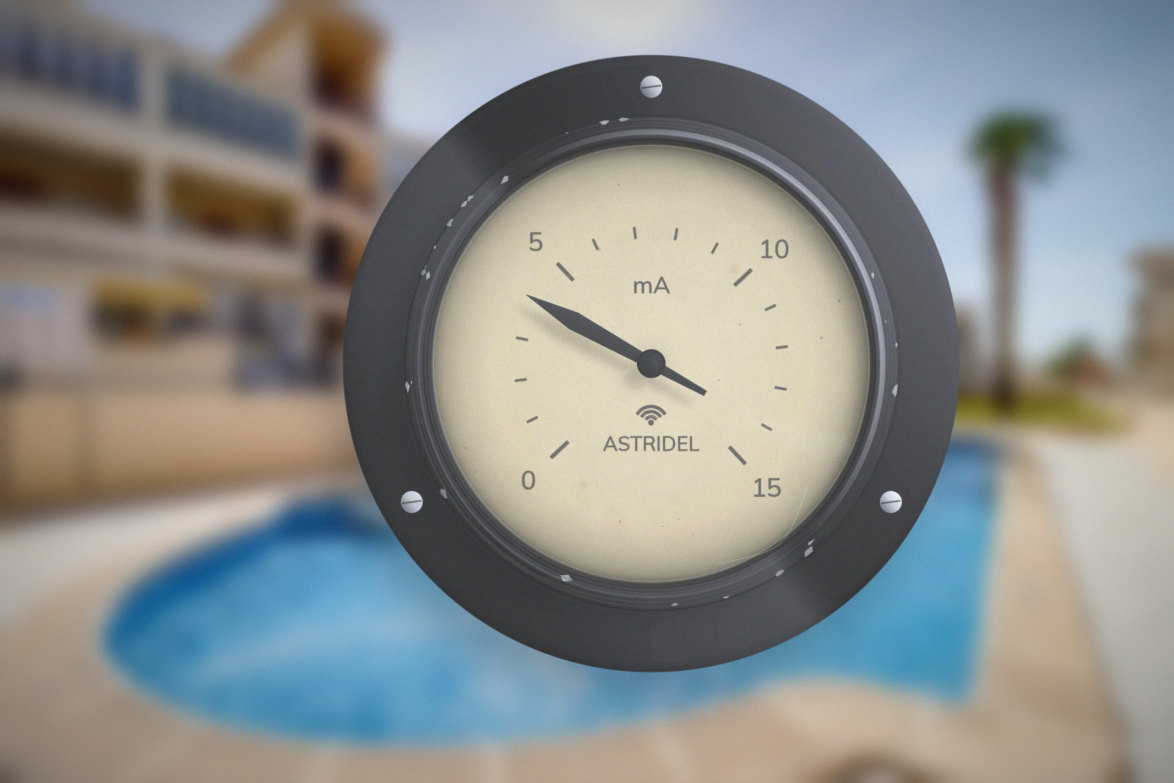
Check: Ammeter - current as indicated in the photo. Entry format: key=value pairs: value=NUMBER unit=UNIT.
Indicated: value=4 unit=mA
